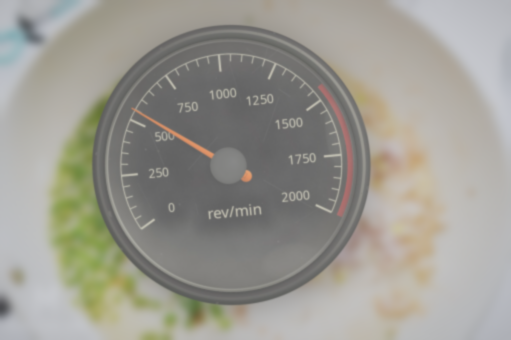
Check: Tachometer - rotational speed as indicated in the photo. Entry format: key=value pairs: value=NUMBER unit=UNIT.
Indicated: value=550 unit=rpm
